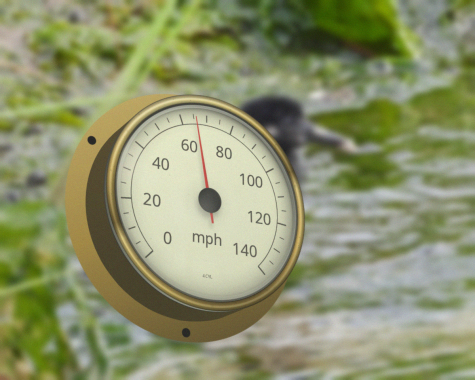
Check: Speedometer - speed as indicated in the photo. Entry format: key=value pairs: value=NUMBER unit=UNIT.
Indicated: value=65 unit=mph
